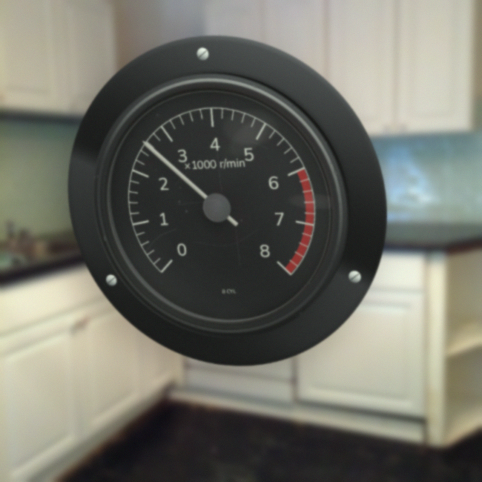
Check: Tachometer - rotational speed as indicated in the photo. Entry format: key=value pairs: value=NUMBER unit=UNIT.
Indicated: value=2600 unit=rpm
